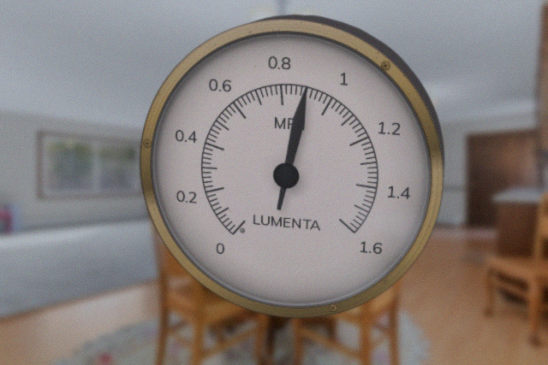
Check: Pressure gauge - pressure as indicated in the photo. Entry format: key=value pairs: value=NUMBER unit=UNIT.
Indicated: value=0.9 unit=MPa
